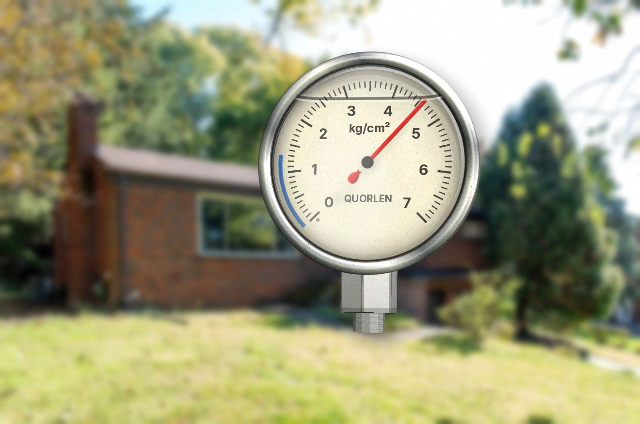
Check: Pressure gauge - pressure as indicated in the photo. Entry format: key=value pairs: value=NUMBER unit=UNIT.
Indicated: value=4.6 unit=kg/cm²
